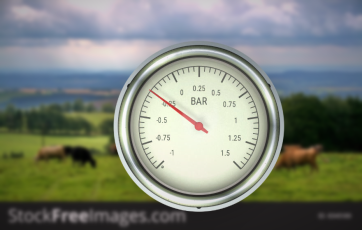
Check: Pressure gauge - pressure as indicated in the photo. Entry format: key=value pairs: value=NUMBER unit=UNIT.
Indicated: value=-0.25 unit=bar
